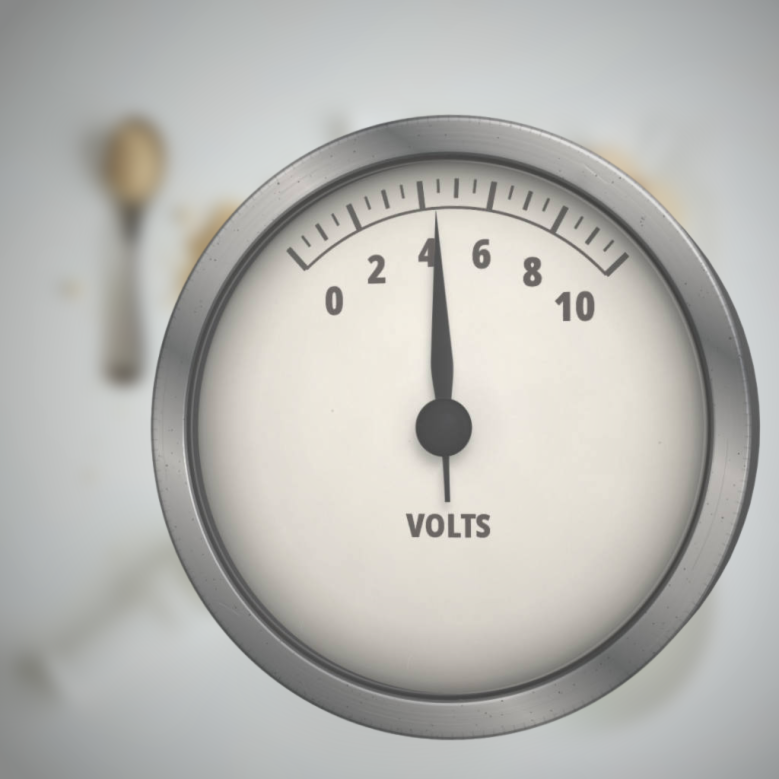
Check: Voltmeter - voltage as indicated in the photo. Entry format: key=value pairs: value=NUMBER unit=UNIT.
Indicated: value=4.5 unit=V
